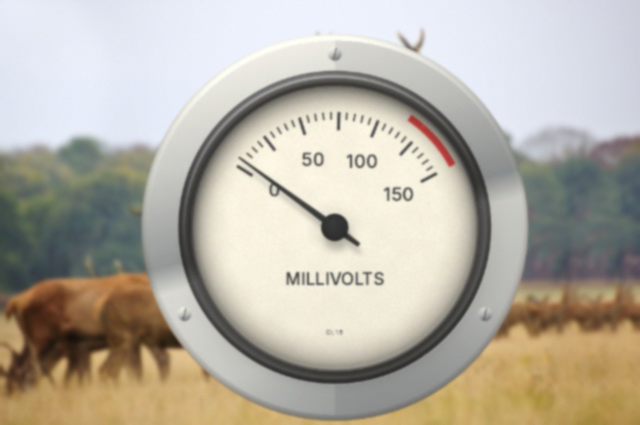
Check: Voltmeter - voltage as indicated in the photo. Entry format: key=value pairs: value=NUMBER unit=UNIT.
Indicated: value=5 unit=mV
